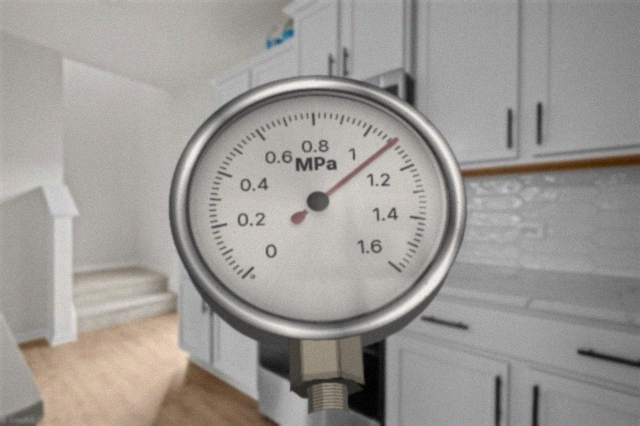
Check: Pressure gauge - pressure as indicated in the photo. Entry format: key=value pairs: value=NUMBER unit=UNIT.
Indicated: value=1.1 unit=MPa
